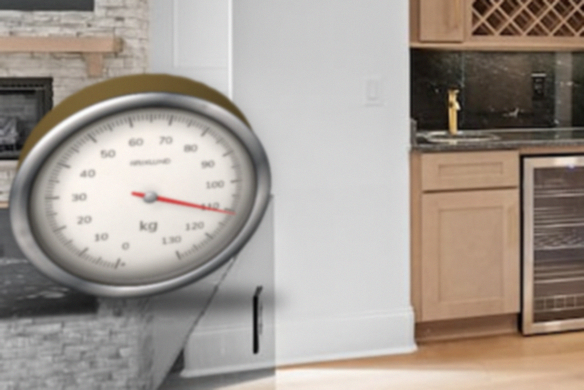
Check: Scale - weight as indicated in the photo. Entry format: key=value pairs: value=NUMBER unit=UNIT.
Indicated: value=110 unit=kg
